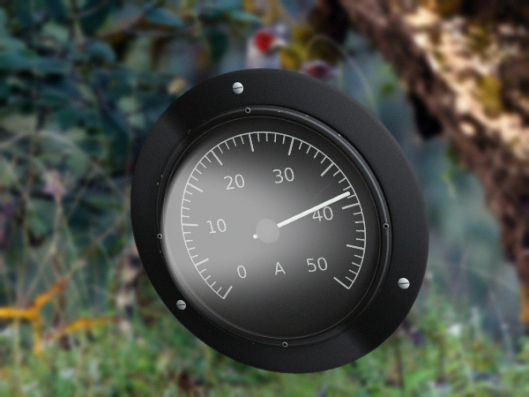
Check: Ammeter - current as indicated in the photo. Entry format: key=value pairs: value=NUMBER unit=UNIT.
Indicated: value=38.5 unit=A
